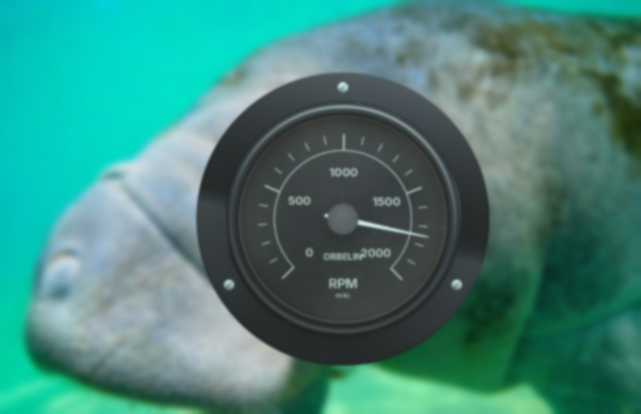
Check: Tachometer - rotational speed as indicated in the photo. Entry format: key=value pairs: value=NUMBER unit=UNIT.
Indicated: value=1750 unit=rpm
